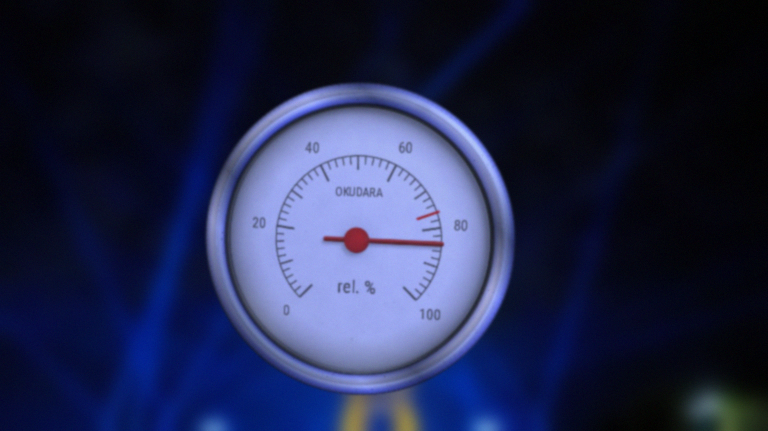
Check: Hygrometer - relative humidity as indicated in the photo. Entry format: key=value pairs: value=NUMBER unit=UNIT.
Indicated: value=84 unit=%
